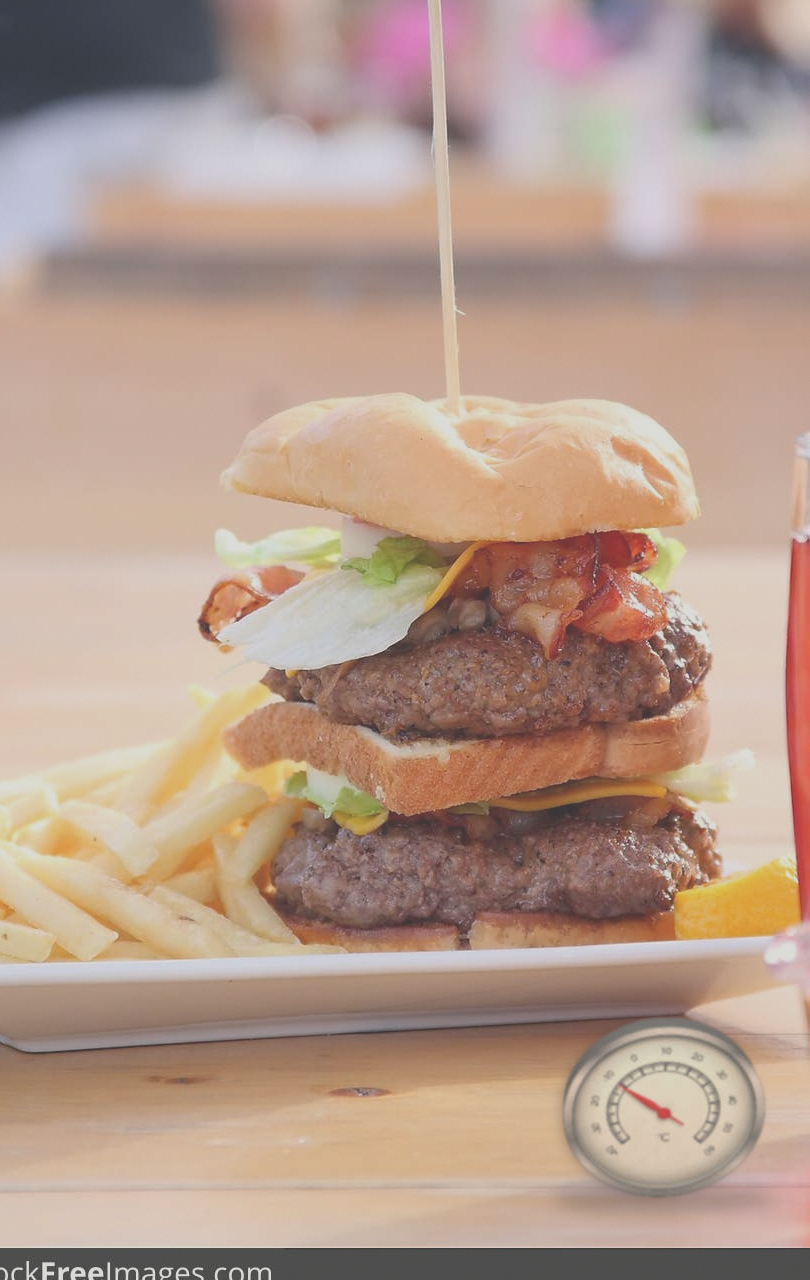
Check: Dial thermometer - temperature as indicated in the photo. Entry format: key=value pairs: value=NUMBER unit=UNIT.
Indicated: value=-10 unit=°C
